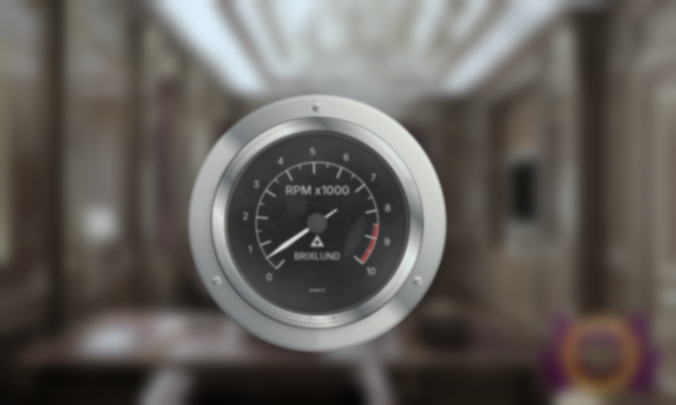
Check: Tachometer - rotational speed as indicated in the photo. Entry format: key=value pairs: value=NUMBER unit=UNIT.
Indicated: value=500 unit=rpm
